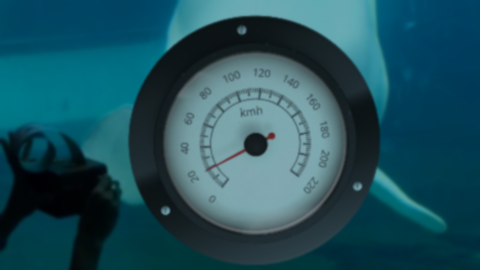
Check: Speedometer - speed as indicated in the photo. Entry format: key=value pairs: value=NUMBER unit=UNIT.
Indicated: value=20 unit=km/h
